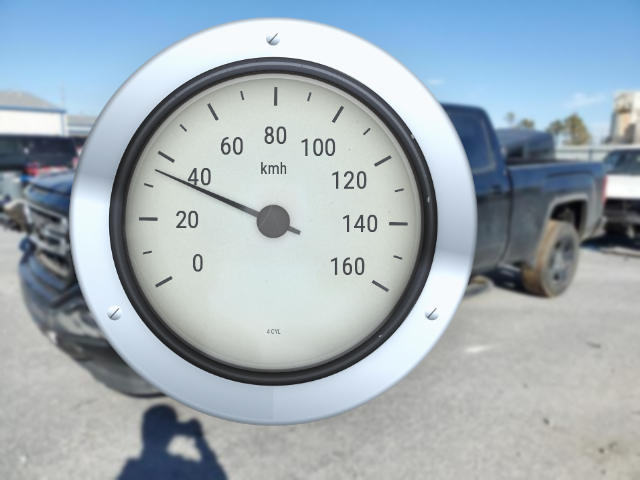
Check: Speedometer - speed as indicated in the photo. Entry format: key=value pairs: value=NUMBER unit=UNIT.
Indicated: value=35 unit=km/h
